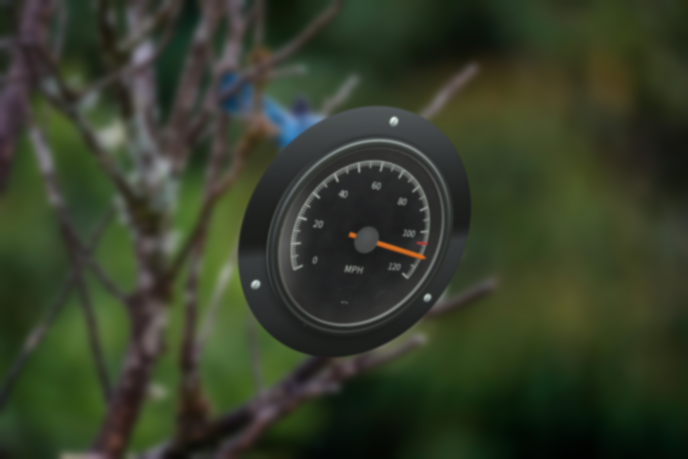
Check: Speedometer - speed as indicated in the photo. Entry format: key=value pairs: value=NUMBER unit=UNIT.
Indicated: value=110 unit=mph
